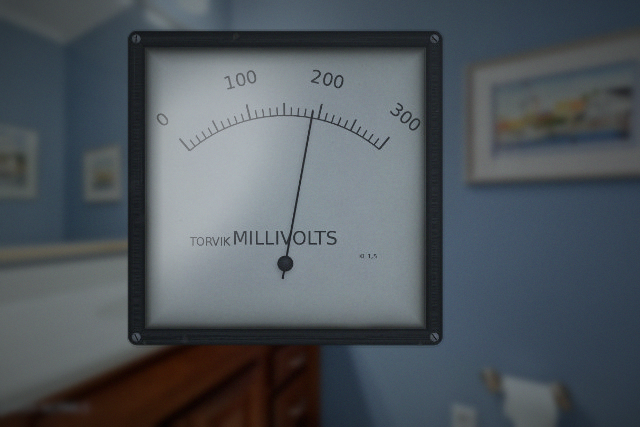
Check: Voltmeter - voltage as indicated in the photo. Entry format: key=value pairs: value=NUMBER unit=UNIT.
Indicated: value=190 unit=mV
